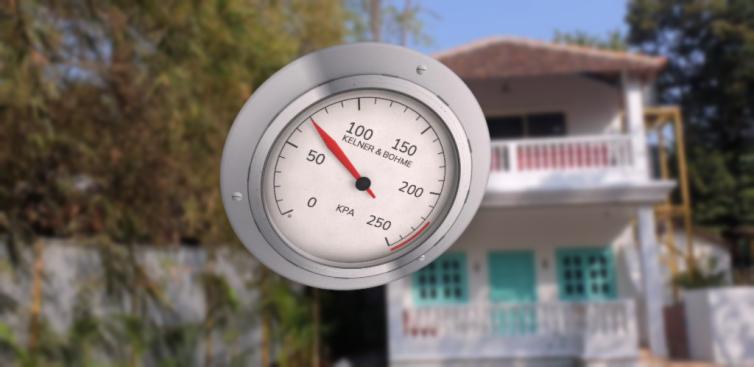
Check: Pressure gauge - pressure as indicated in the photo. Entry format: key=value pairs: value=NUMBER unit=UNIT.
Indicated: value=70 unit=kPa
